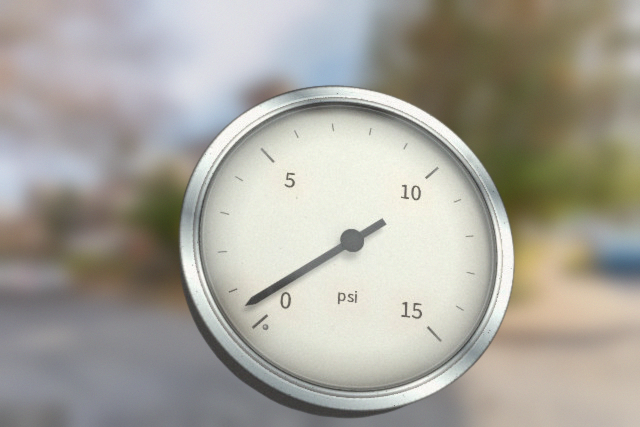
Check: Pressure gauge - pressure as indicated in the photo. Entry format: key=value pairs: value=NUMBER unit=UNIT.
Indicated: value=0.5 unit=psi
